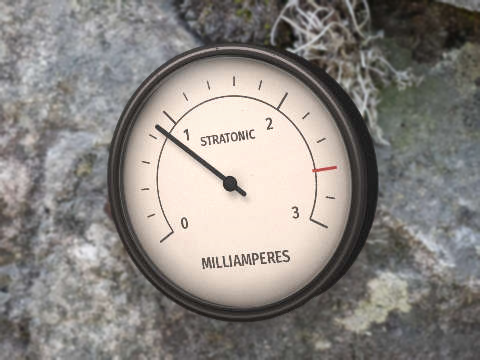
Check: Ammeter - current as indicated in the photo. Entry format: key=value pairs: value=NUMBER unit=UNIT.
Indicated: value=0.9 unit=mA
